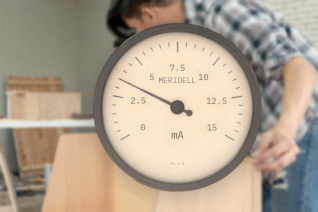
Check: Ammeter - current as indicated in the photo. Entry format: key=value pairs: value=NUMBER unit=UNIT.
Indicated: value=3.5 unit=mA
